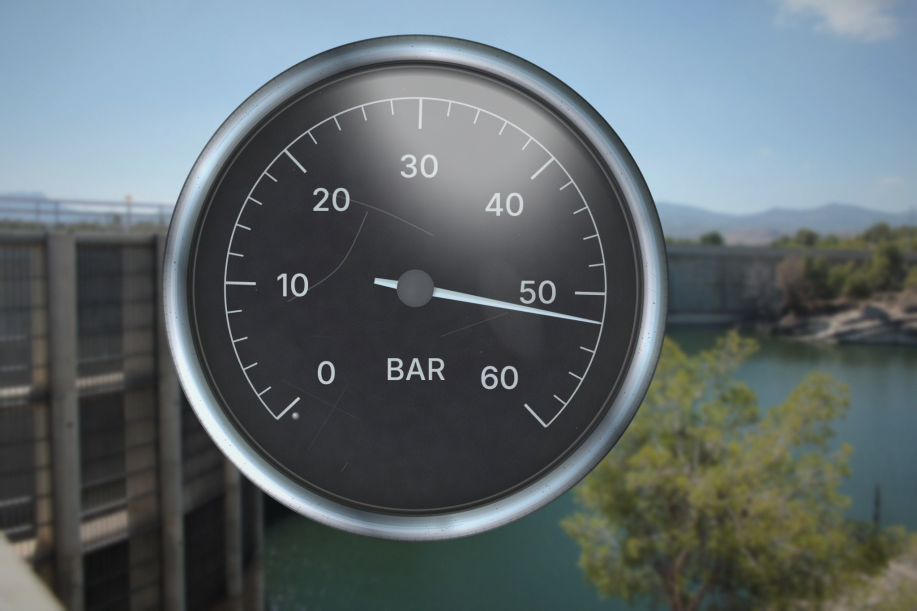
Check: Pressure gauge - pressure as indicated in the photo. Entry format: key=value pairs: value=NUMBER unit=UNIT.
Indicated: value=52 unit=bar
